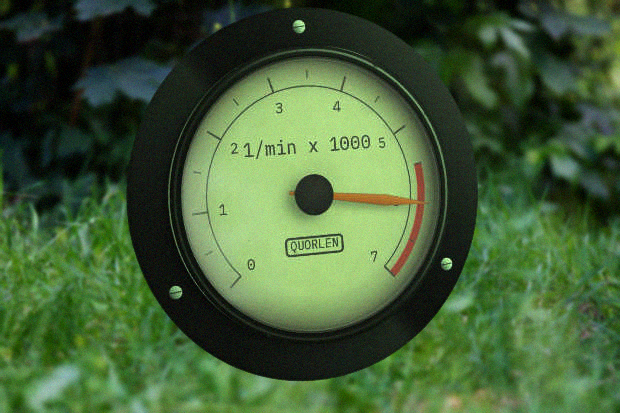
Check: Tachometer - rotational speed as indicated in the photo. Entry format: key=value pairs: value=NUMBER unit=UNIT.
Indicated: value=6000 unit=rpm
